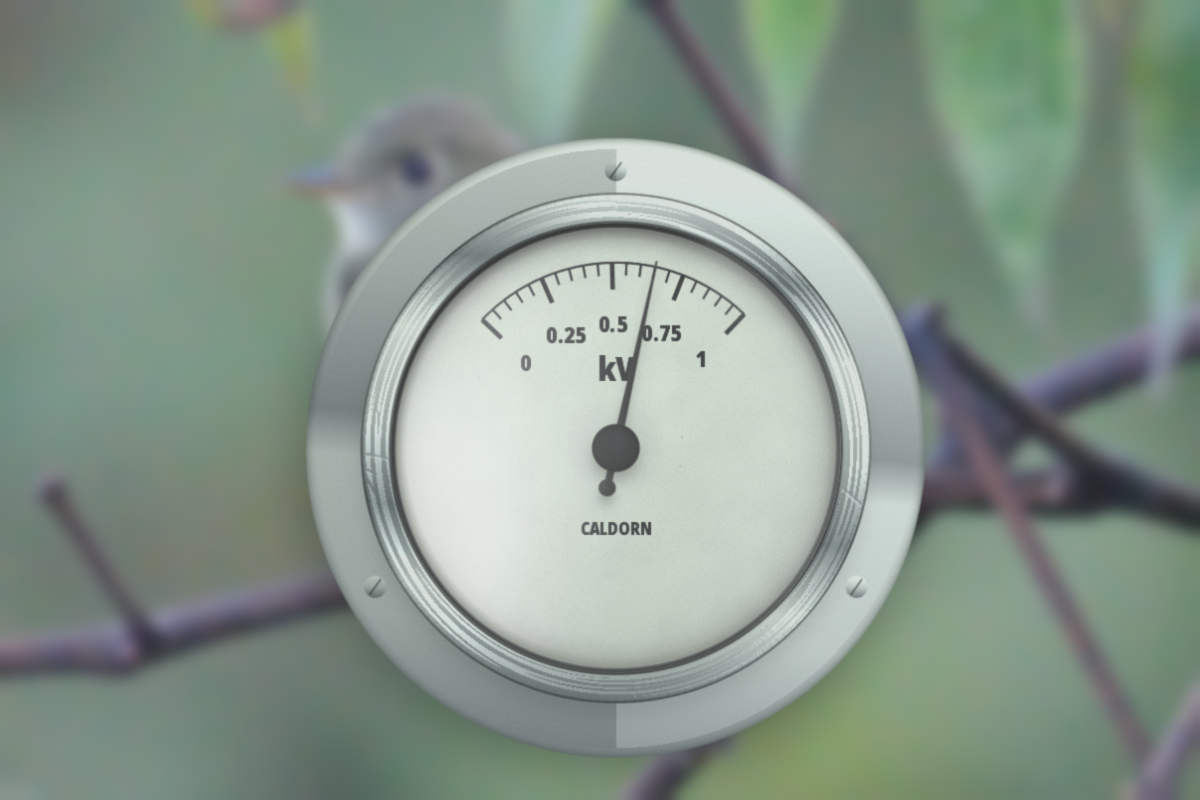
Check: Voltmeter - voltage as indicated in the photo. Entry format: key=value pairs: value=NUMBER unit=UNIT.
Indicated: value=0.65 unit=kV
